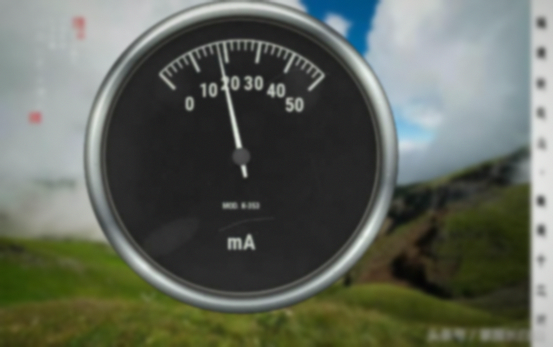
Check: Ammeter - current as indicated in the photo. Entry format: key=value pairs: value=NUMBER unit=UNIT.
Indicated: value=18 unit=mA
